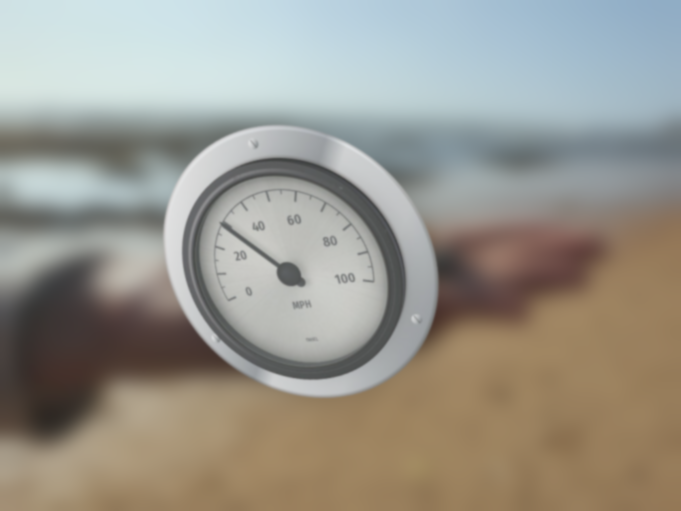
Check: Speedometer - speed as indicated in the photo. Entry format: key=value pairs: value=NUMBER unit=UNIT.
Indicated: value=30 unit=mph
